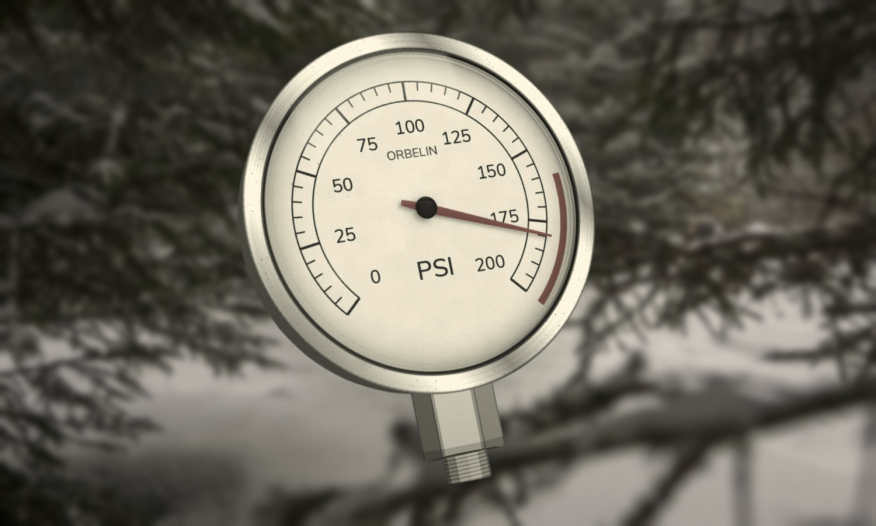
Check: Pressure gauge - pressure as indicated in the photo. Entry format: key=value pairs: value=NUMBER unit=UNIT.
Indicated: value=180 unit=psi
